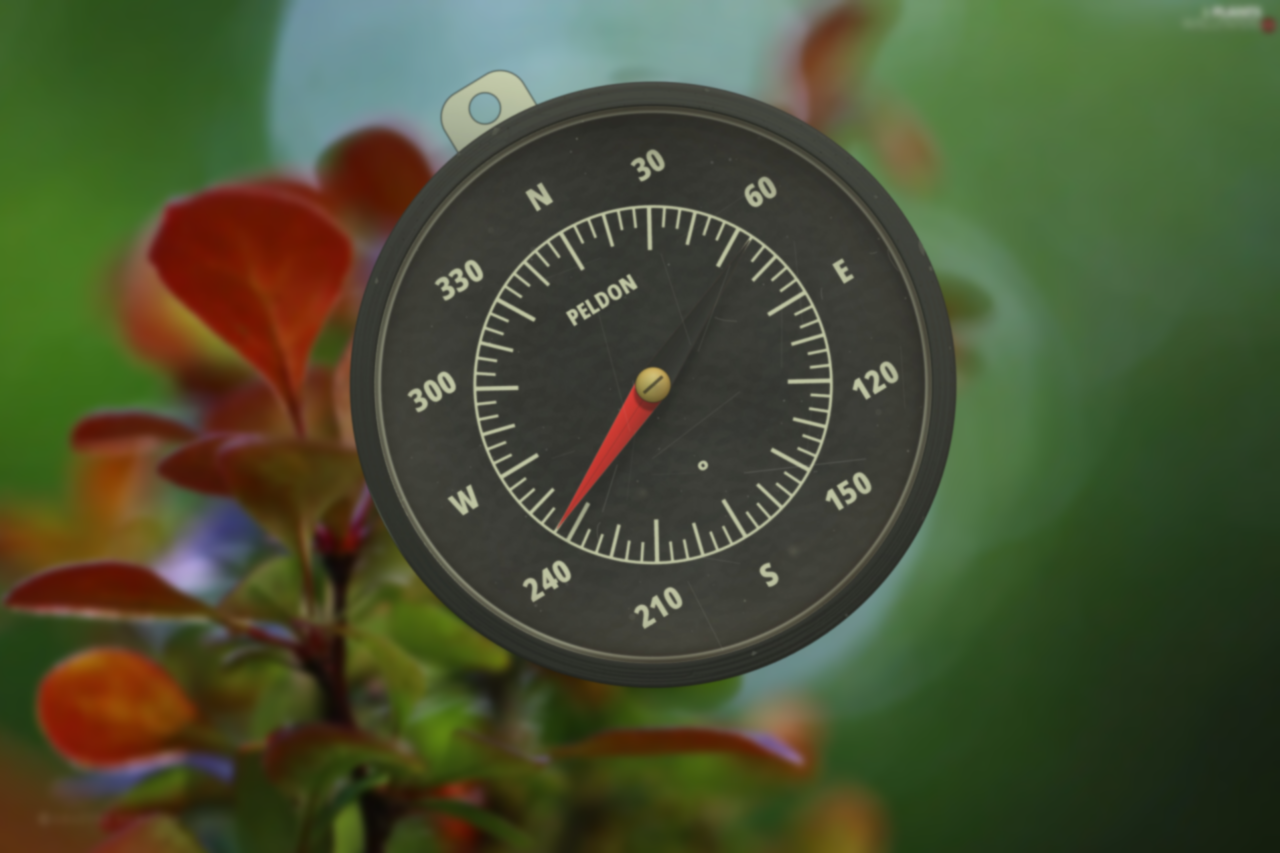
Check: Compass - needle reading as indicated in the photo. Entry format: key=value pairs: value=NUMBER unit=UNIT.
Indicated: value=245 unit=°
